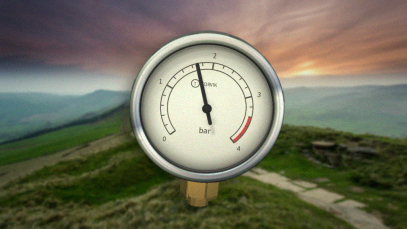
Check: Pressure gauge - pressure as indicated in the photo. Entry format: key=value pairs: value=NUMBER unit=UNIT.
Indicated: value=1.7 unit=bar
